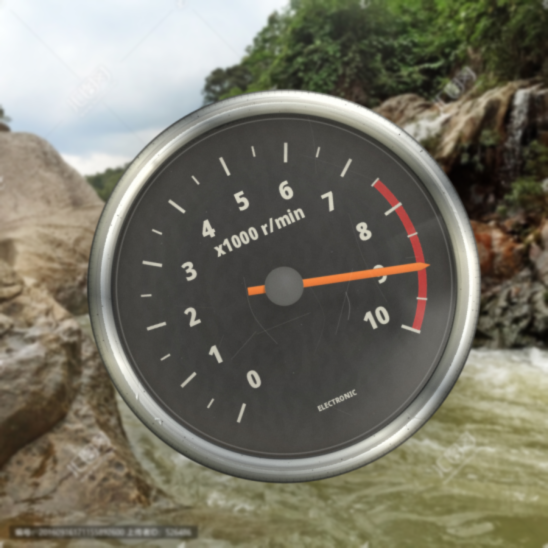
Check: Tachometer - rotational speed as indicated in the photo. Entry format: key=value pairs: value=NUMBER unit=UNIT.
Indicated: value=9000 unit=rpm
